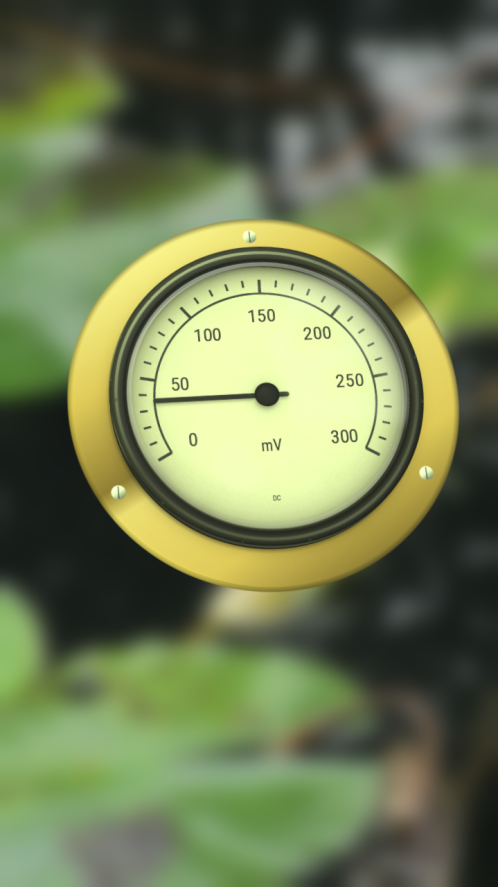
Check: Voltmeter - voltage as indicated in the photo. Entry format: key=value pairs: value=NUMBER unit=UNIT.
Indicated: value=35 unit=mV
